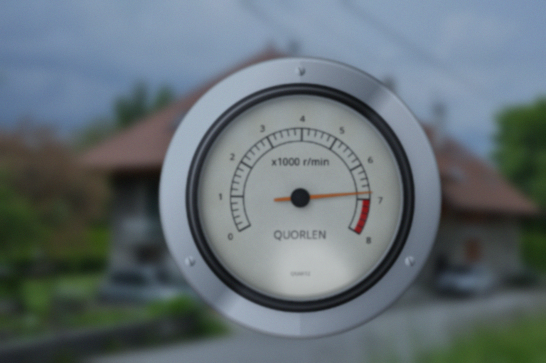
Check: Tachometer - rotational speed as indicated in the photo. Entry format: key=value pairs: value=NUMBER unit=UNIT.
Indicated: value=6800 unit=rpm
